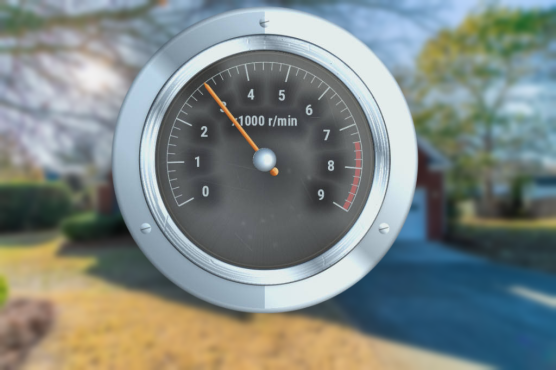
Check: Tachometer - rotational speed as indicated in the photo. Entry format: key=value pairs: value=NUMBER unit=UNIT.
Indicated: value=3000 unit=rpm
